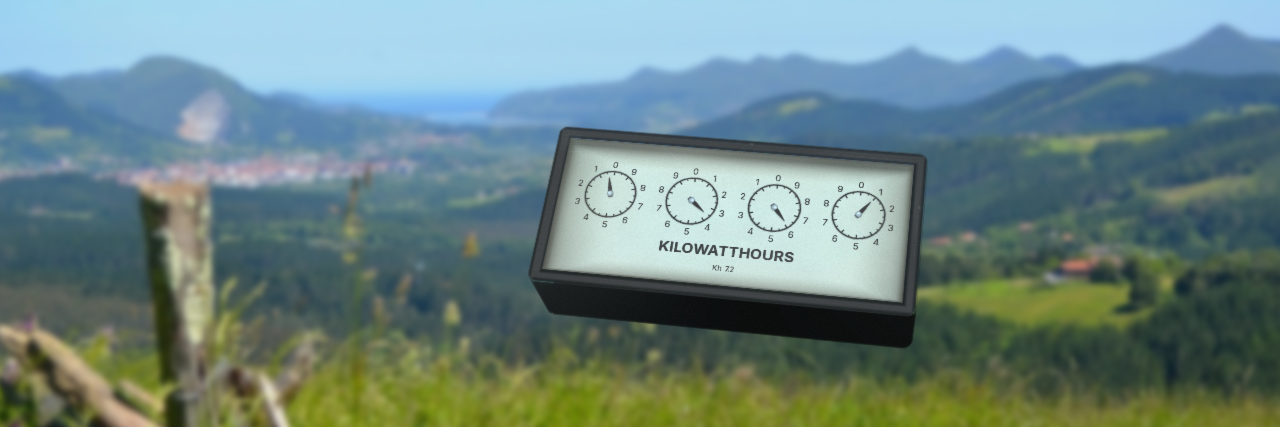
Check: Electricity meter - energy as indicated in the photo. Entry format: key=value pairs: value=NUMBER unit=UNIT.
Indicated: value=361 unit=kWh
